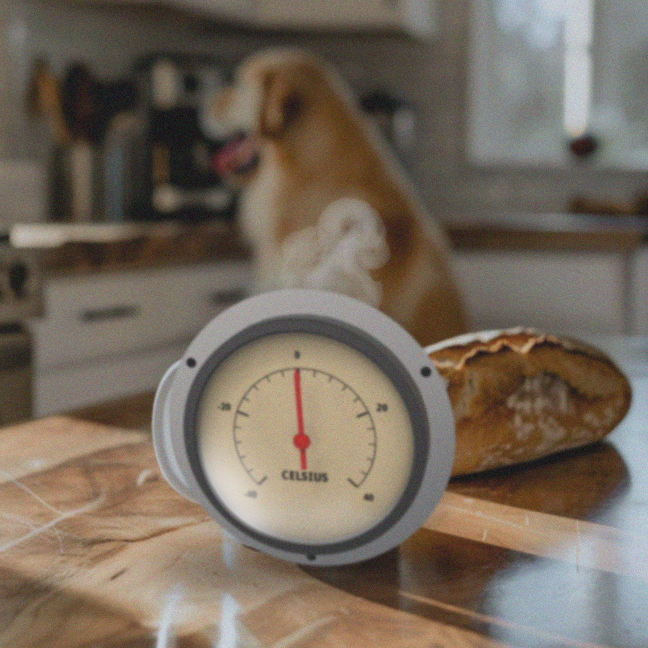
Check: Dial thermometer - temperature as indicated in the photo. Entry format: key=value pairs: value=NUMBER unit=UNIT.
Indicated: value=0 unit=°C
